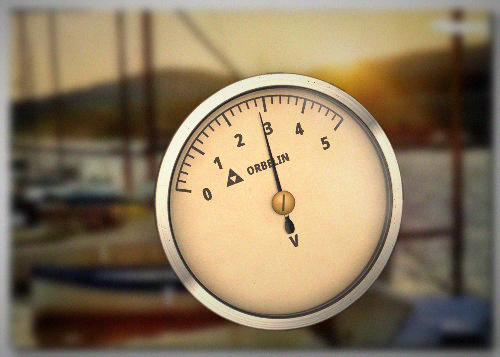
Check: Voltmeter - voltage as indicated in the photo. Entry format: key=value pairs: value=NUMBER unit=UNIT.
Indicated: value=2.8 unit=V
